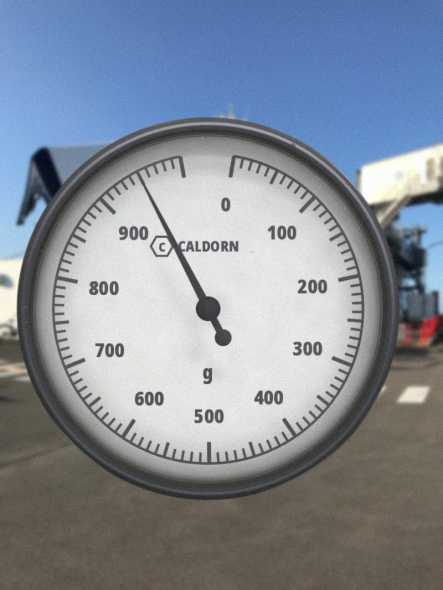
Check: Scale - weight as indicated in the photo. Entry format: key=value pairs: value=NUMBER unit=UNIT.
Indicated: value=950 unit=g
